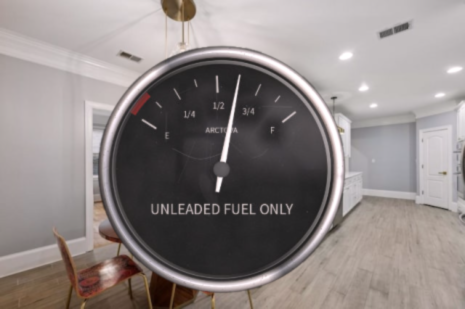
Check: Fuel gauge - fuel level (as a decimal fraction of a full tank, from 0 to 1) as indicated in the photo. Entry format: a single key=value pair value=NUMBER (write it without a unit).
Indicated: value=0.625
